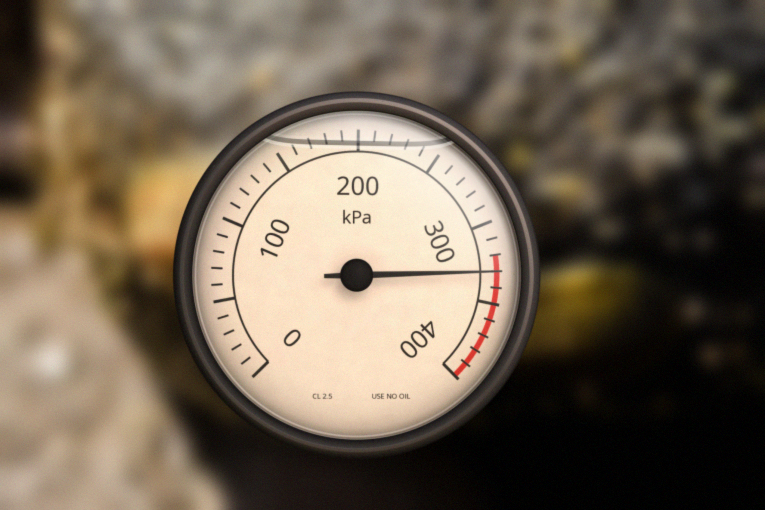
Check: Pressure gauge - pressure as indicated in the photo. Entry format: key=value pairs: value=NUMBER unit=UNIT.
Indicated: value=330 unit=kPa
